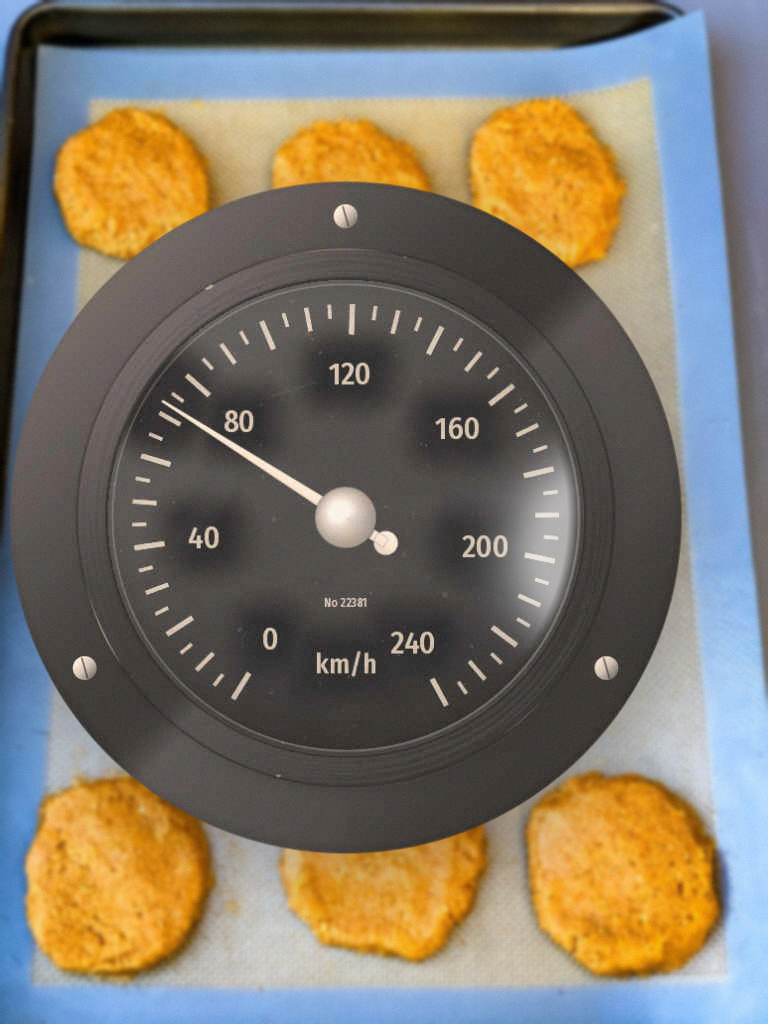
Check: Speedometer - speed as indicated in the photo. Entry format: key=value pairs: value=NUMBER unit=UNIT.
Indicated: value=72.5 unit=km/h
